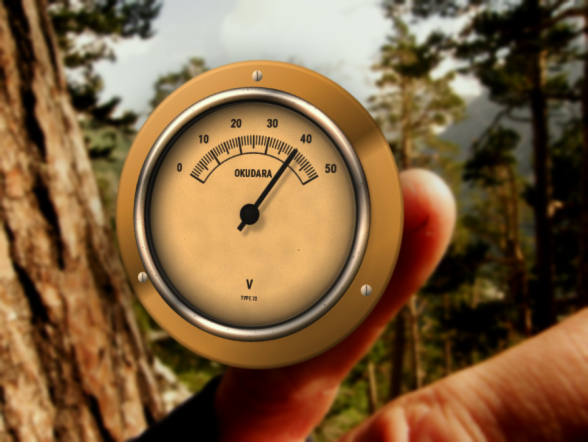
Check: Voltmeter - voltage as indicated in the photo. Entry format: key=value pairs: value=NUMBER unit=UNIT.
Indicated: value=40 unit=V
